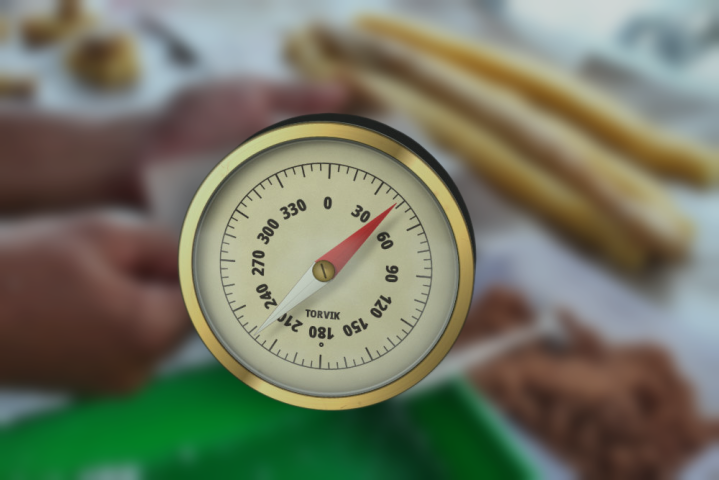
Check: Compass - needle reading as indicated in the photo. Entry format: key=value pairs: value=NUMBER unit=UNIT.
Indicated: value=42.5 unit=°
